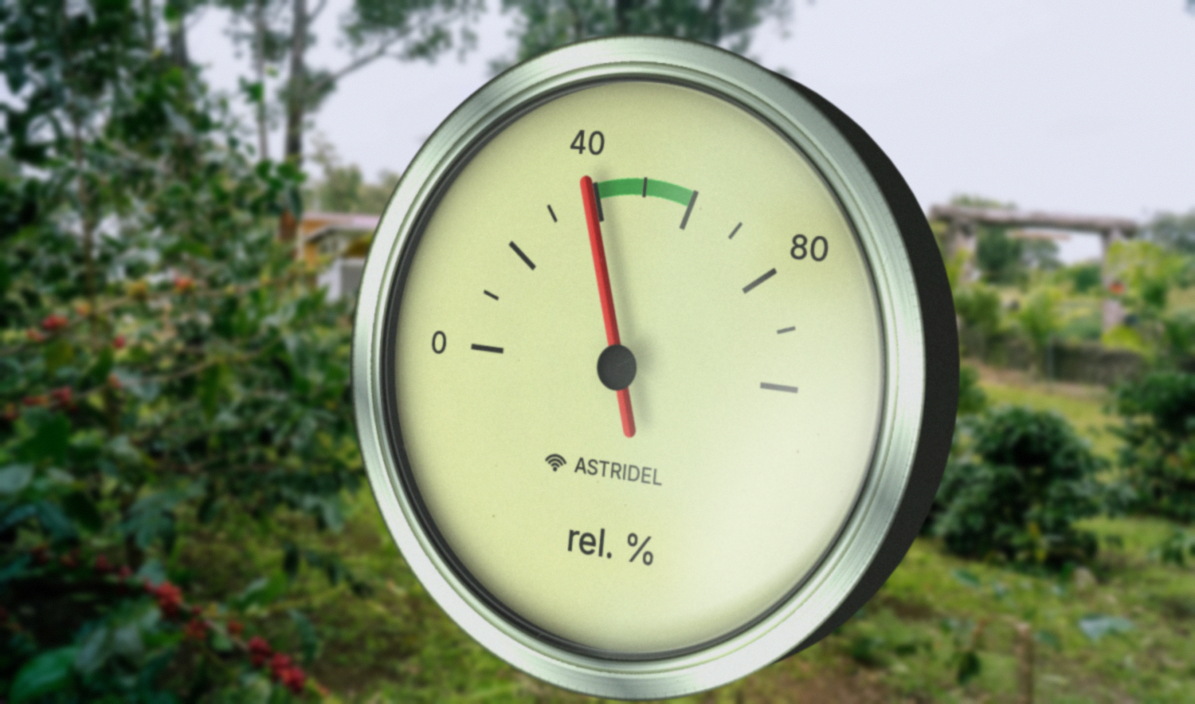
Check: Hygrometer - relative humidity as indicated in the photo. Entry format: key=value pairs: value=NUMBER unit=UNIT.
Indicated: value=40 unit=%
